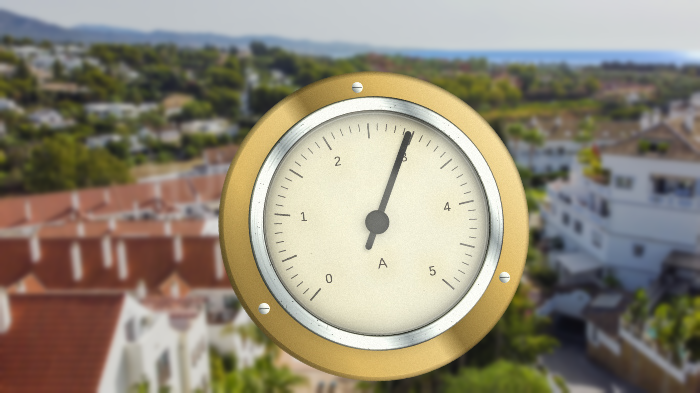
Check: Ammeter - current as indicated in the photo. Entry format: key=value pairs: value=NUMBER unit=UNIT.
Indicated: value=2.95 unit=A
